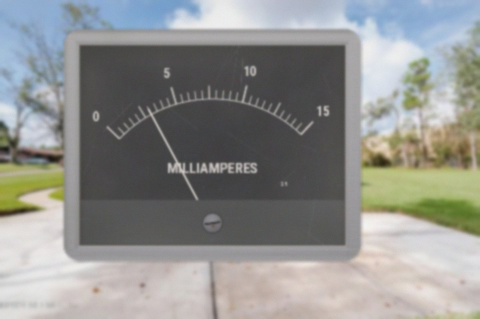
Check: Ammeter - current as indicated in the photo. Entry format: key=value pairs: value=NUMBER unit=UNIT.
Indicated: value=3 unit=mA
